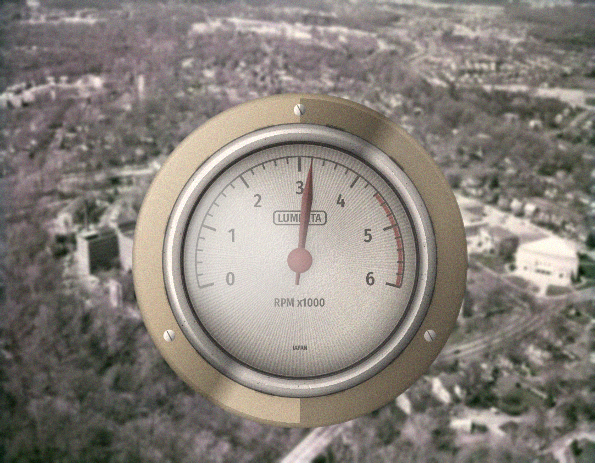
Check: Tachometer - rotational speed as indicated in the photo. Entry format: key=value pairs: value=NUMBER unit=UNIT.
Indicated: value=3200 unit=rpm
